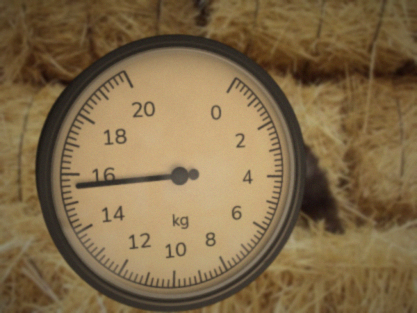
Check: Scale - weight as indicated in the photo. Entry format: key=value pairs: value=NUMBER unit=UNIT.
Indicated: value=15.6 unit=kg
